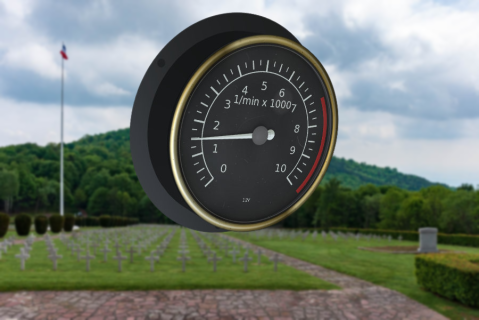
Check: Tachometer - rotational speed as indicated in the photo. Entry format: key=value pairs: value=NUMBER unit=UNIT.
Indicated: value=1500 unit=rpm
